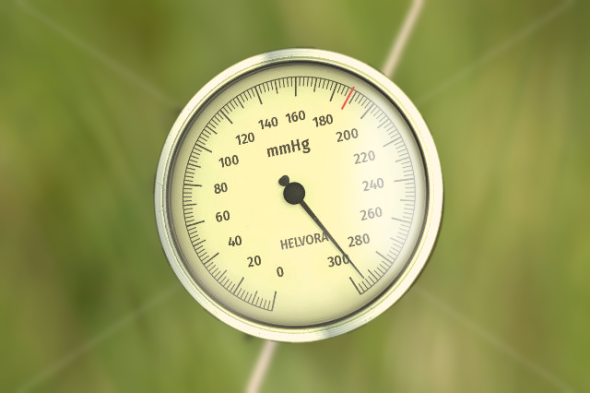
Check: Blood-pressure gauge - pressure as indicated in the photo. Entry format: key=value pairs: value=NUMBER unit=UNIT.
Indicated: value=294 unit=mmHg
